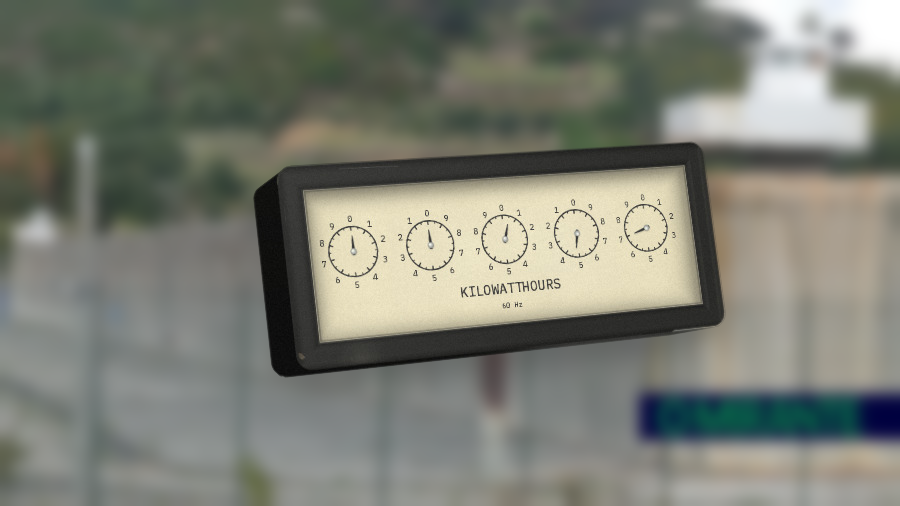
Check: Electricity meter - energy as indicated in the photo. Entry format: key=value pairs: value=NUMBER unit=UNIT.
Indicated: value=47 unit=kWh
